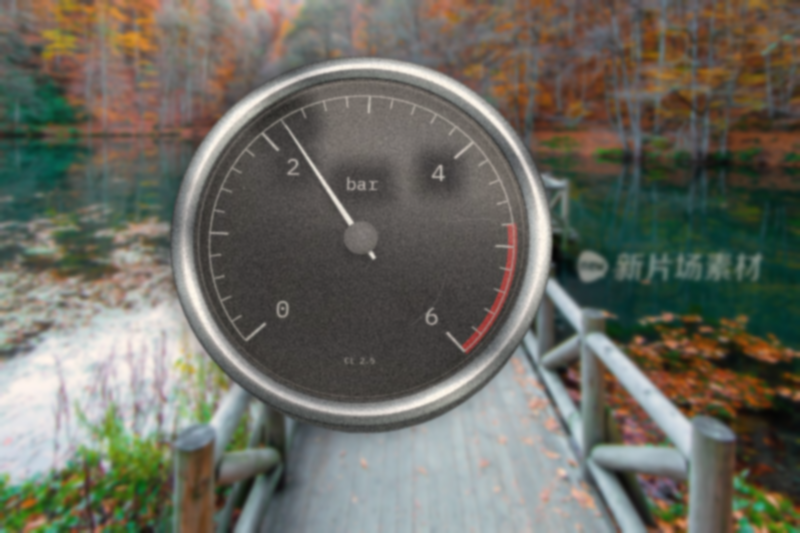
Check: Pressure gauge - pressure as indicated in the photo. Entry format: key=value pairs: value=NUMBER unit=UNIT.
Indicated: value=2.2 unit=bar
